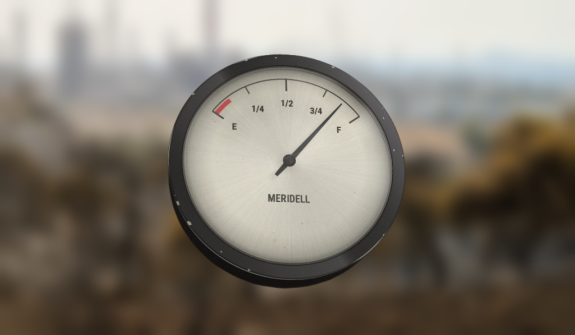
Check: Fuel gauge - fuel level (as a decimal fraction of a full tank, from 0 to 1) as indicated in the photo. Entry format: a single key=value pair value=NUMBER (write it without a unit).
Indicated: value=0.875
